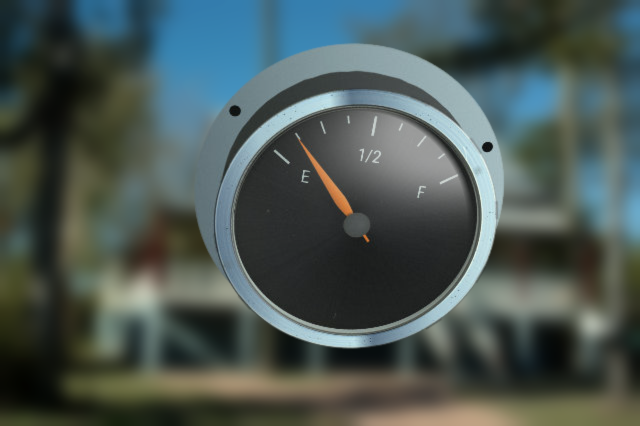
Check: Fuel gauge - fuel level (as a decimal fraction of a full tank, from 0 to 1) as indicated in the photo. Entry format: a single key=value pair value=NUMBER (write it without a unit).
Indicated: value=0.125
